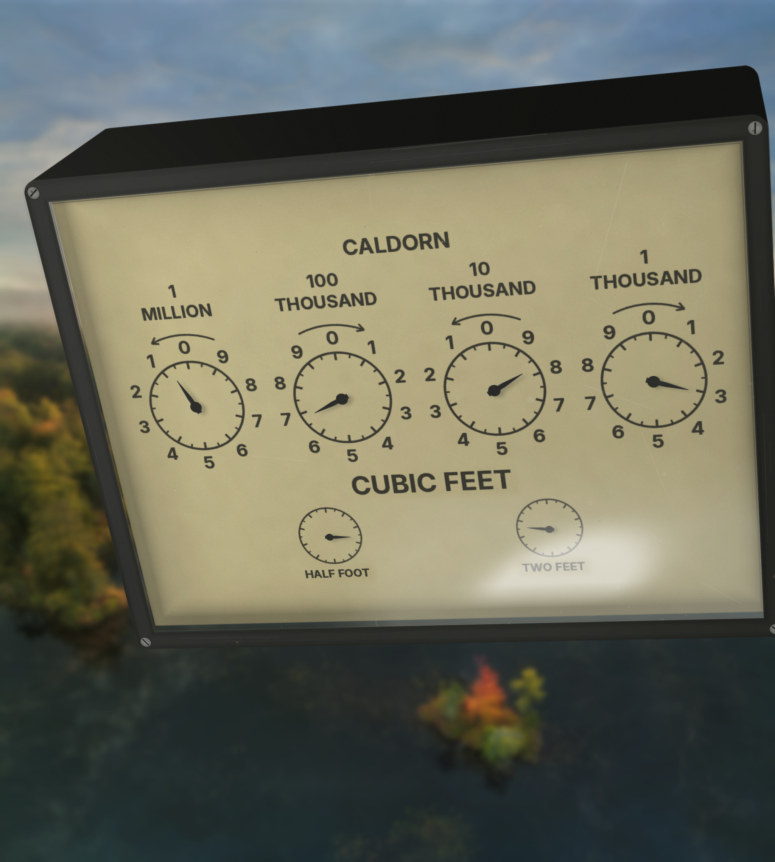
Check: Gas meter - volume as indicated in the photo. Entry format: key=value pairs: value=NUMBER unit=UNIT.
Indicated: value=68300 unit=ft³
